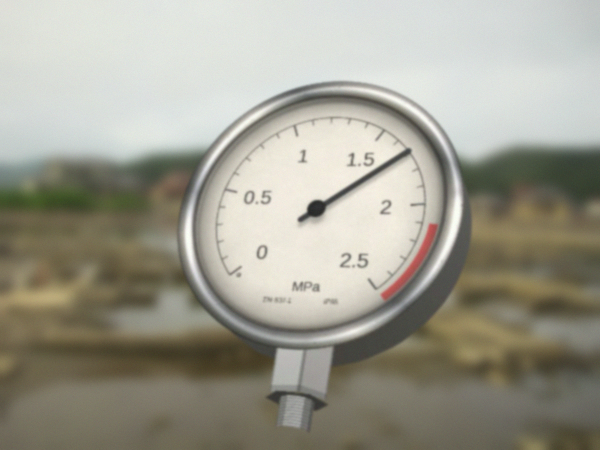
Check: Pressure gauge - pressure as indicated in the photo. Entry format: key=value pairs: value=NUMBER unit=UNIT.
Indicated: value=1.7 unit=MPa
